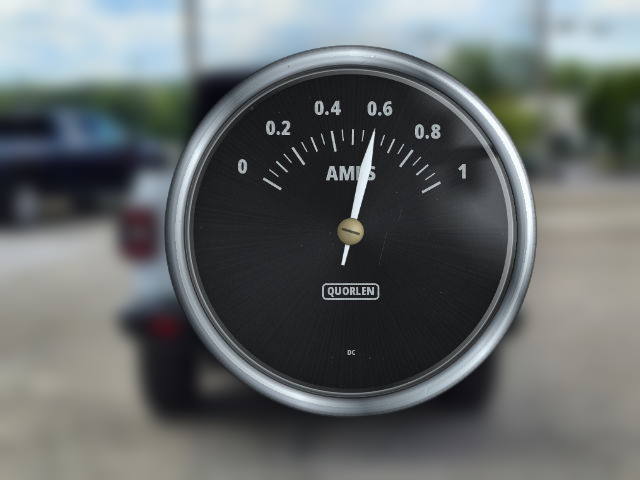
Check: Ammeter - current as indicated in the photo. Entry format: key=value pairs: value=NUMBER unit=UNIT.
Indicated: value=0.6 unit=A
